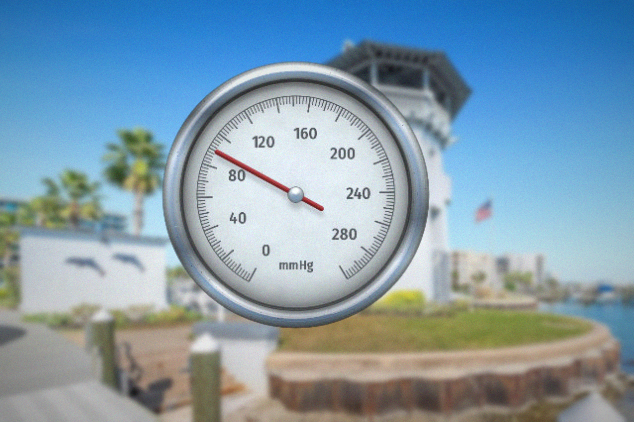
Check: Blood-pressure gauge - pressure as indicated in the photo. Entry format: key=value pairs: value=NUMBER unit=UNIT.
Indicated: value=90 unit=mmHg
